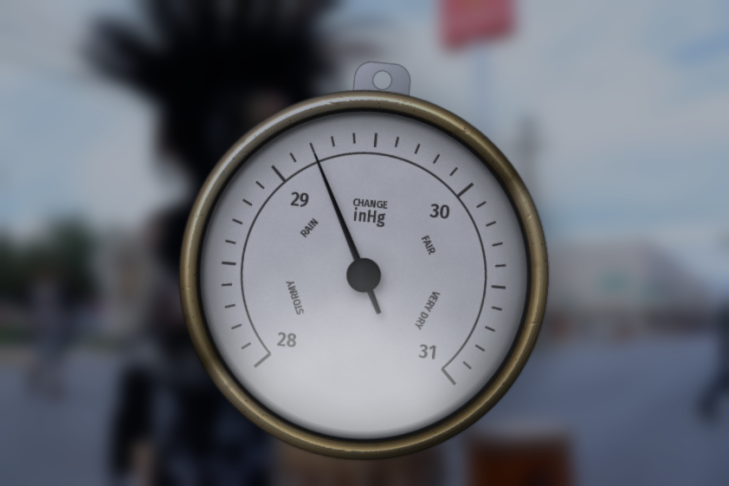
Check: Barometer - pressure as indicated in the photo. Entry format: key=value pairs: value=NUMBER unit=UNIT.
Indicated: value=29.2 unit=inHg
